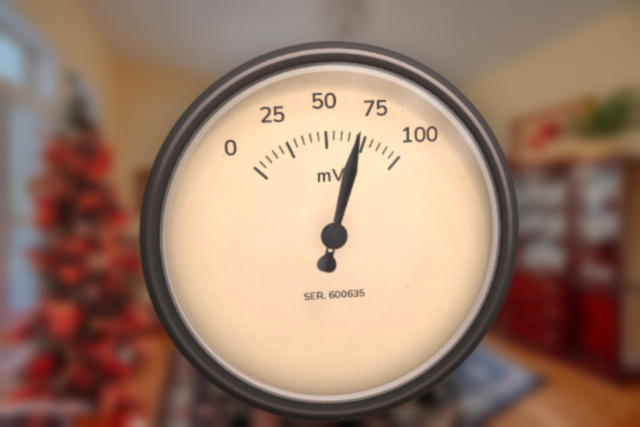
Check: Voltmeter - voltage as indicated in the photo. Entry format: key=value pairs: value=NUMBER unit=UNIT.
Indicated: value=70 unit=mV
